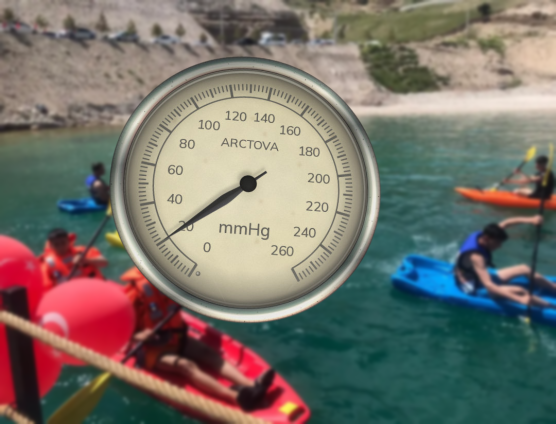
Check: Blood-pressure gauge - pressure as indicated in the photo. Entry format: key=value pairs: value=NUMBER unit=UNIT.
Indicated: value=20 unit=mmHg
